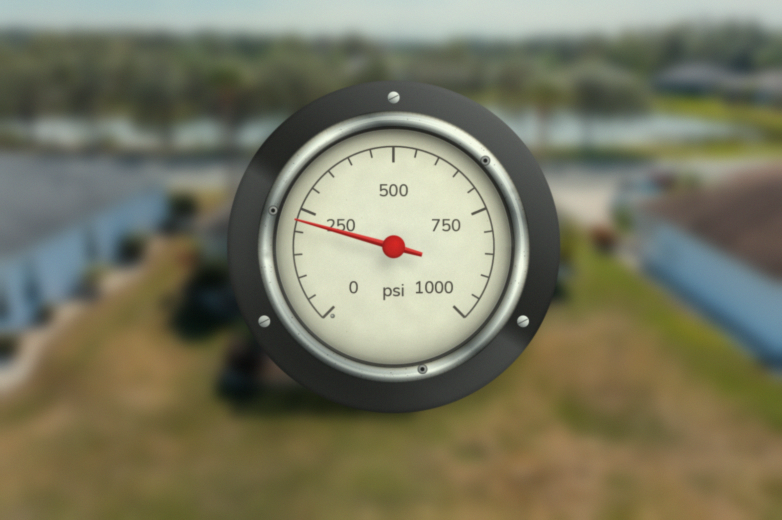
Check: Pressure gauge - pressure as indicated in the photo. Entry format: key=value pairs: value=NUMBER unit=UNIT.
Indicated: value=225 unit=psi
